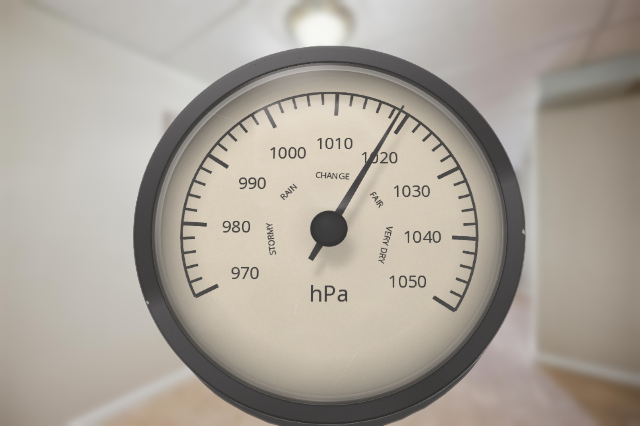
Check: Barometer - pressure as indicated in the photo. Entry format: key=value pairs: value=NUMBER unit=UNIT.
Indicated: value=1019 unit=hPa
